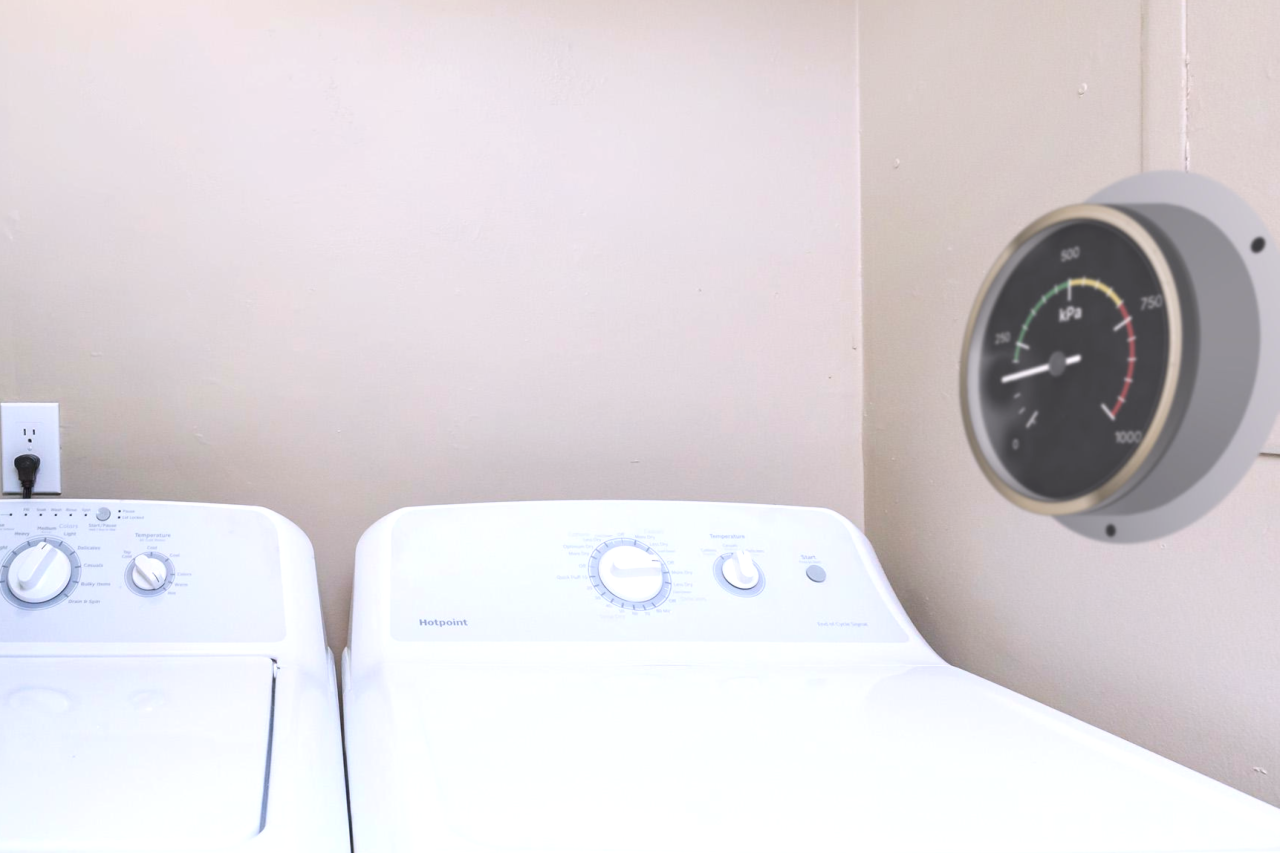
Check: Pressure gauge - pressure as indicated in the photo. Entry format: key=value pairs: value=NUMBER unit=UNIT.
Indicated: value=150 unit=kPa
